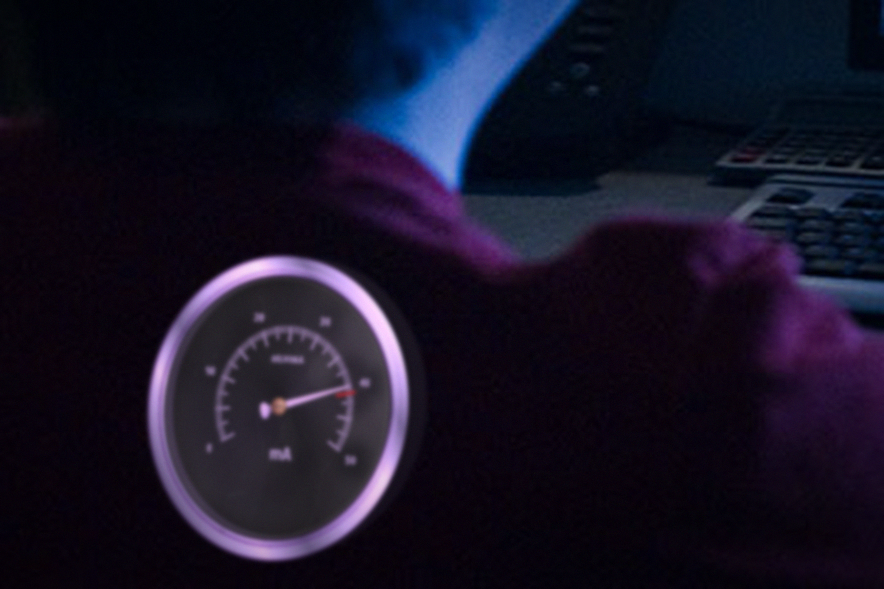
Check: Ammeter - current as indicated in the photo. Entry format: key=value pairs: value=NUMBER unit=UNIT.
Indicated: value=40 unit=mA
